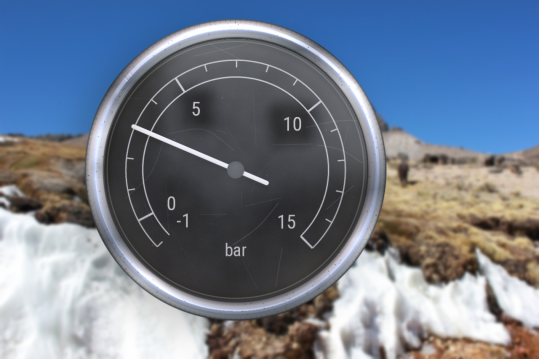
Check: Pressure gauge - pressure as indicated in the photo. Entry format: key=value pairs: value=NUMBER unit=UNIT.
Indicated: value=3 unit=bar
